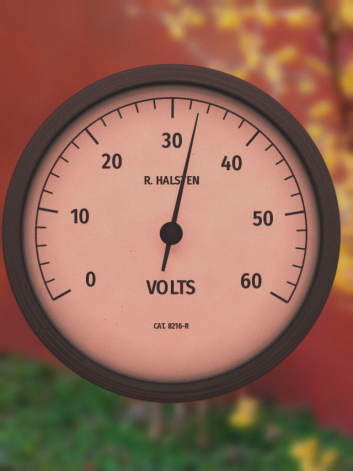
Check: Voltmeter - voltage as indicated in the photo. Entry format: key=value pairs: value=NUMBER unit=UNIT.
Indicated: value=33 unit=V
